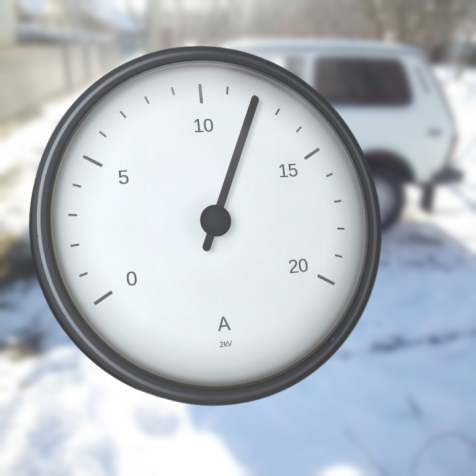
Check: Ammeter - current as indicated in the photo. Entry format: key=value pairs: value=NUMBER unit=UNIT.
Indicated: value=12 unit=A
